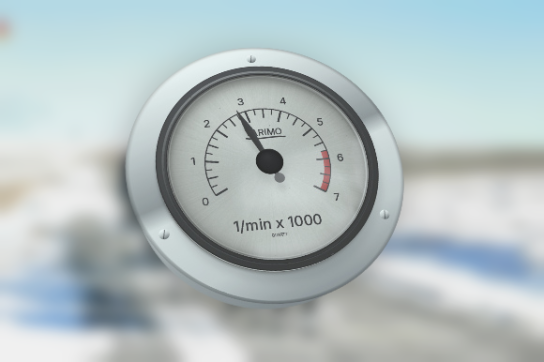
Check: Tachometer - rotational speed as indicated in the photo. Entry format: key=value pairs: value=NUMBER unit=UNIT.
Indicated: value=2750 unit=rpm
